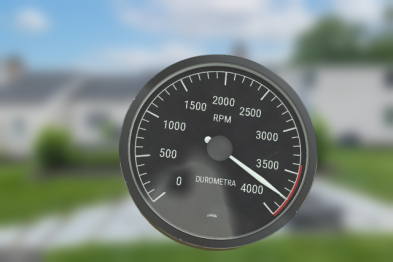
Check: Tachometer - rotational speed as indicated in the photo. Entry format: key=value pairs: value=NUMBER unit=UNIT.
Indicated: value=3800 unit=rpm
